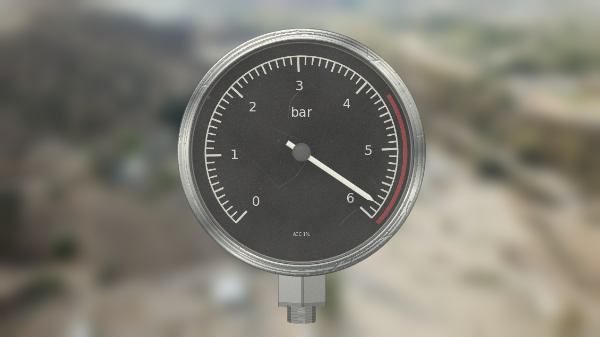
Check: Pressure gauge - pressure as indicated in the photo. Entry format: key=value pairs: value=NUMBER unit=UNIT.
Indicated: value=5.8 unit=bar
